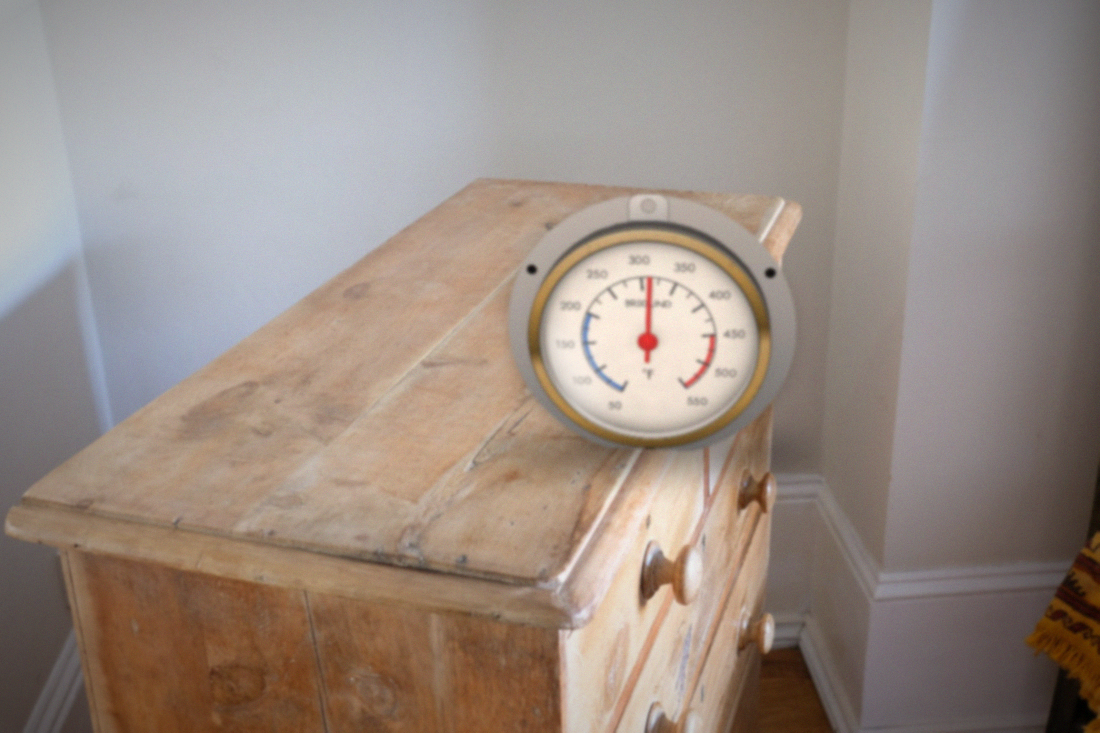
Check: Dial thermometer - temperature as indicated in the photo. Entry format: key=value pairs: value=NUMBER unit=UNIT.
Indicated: value=312.5 unit=°F
